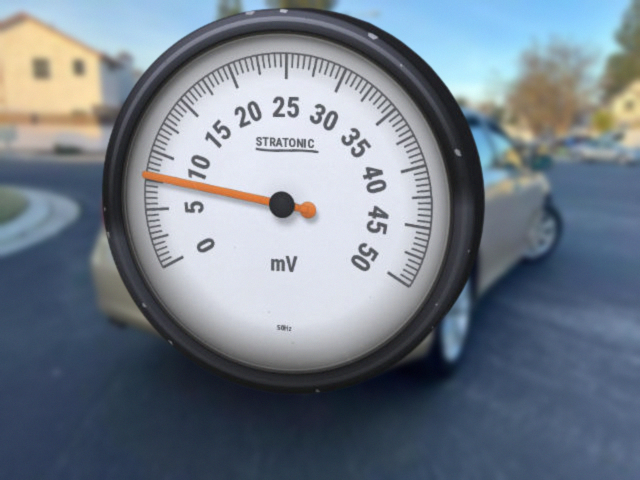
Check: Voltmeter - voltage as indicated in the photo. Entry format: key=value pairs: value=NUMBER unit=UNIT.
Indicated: value=8 unit=mV
